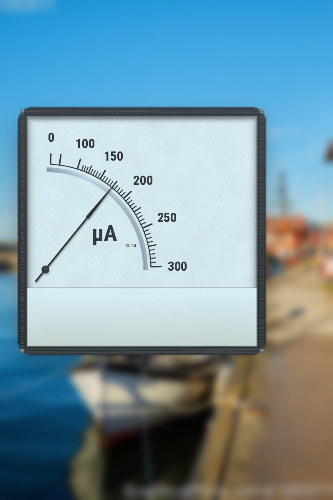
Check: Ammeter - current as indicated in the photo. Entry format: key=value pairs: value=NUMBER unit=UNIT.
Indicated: value=175 unit=µA
